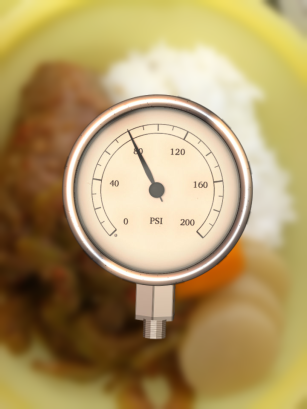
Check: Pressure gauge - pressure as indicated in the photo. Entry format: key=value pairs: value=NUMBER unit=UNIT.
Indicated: value=80 unit=psi
